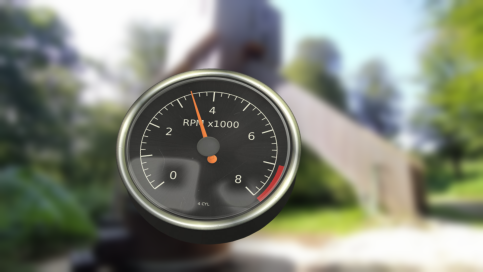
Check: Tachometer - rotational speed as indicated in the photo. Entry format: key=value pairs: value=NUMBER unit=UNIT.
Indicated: value=3400 unit=rpm
